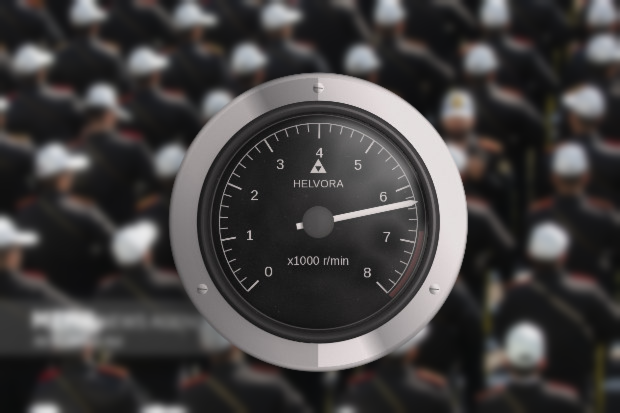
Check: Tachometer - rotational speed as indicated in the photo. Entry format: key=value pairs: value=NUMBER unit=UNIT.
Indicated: value=6300 unit=rpm
